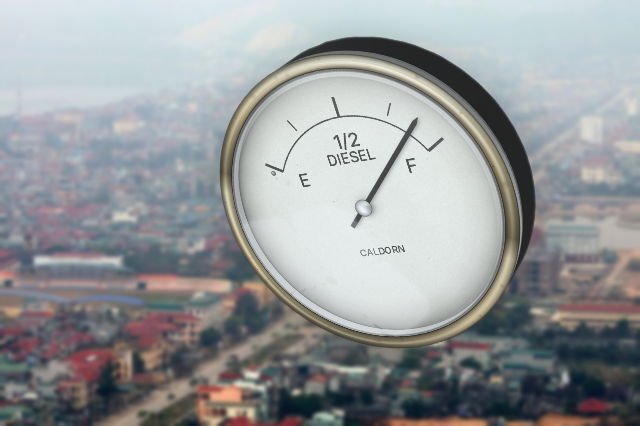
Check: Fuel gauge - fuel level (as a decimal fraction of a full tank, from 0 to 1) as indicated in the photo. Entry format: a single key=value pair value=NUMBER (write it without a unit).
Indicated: value=0.875
